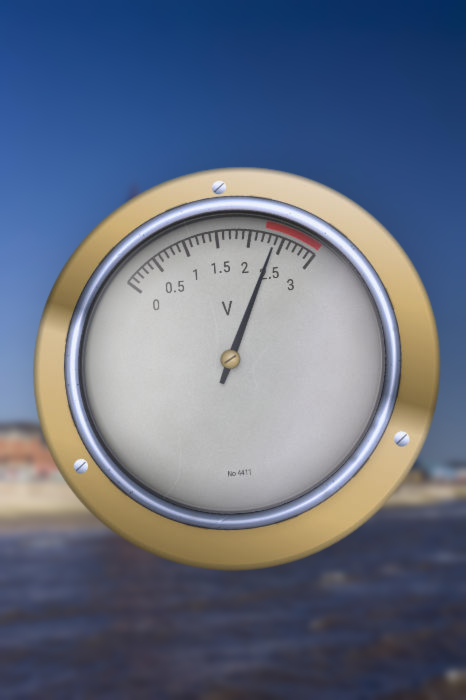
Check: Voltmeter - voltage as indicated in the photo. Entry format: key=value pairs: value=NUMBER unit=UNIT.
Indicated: value=2.4 unit=V
